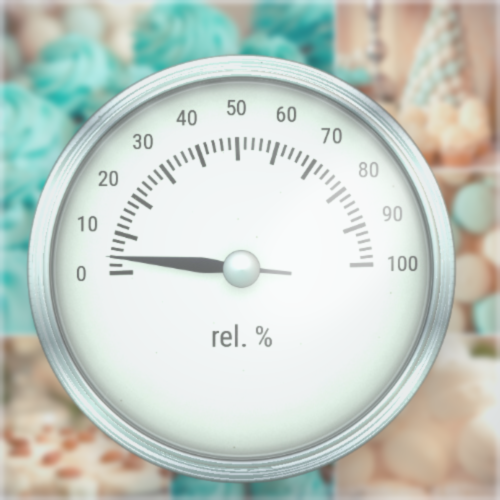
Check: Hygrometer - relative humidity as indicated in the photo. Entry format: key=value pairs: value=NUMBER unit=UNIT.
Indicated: value=4 unit=%
